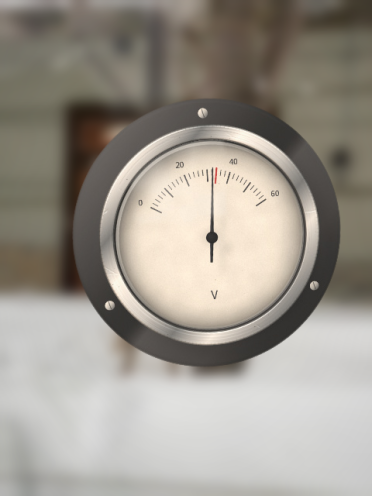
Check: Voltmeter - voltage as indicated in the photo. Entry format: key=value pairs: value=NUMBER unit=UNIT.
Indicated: value=32 unit=V
